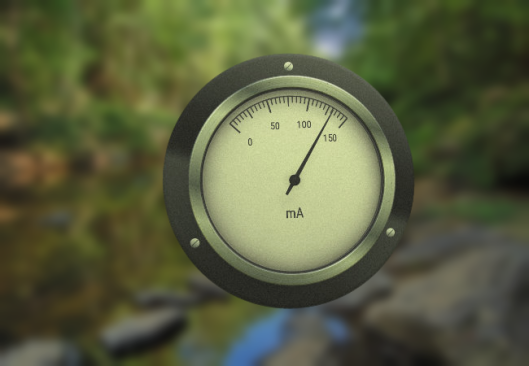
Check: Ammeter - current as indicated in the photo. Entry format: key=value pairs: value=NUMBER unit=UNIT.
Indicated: value=130 unit=mA
